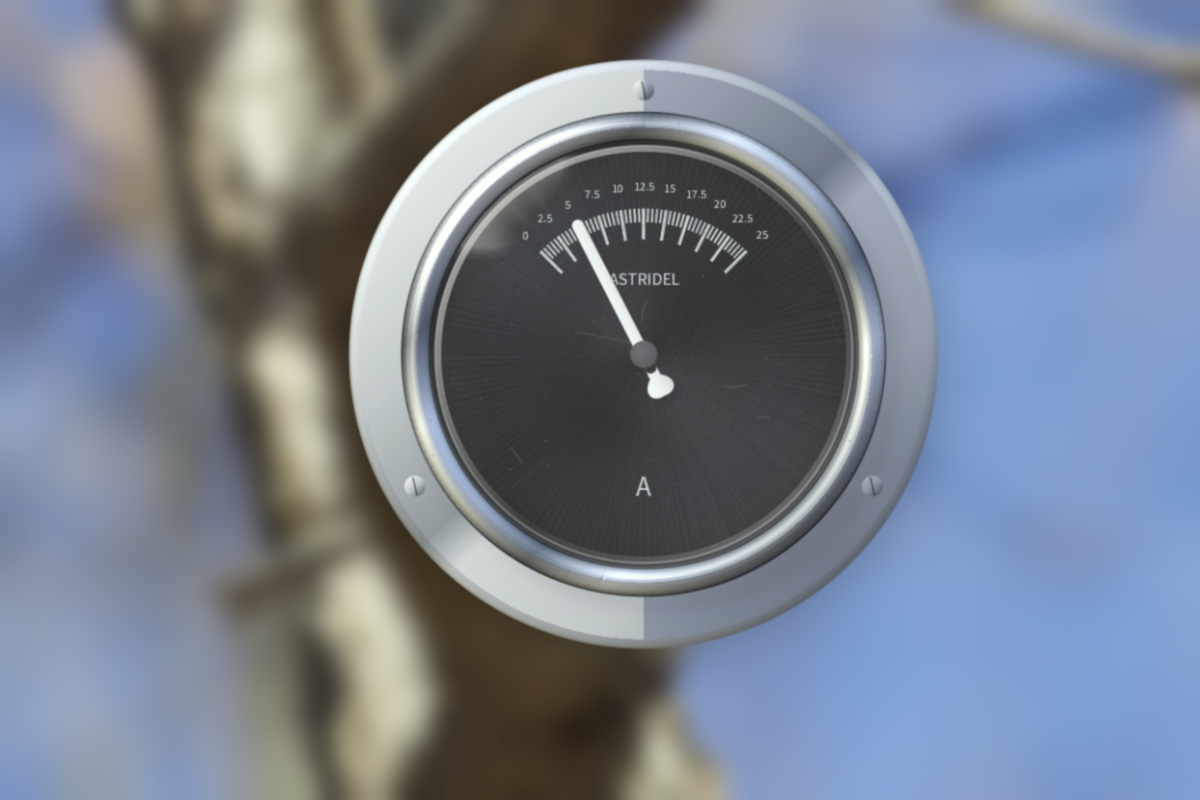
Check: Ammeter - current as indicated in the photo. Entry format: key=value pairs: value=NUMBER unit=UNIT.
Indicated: value=5 unit=A
